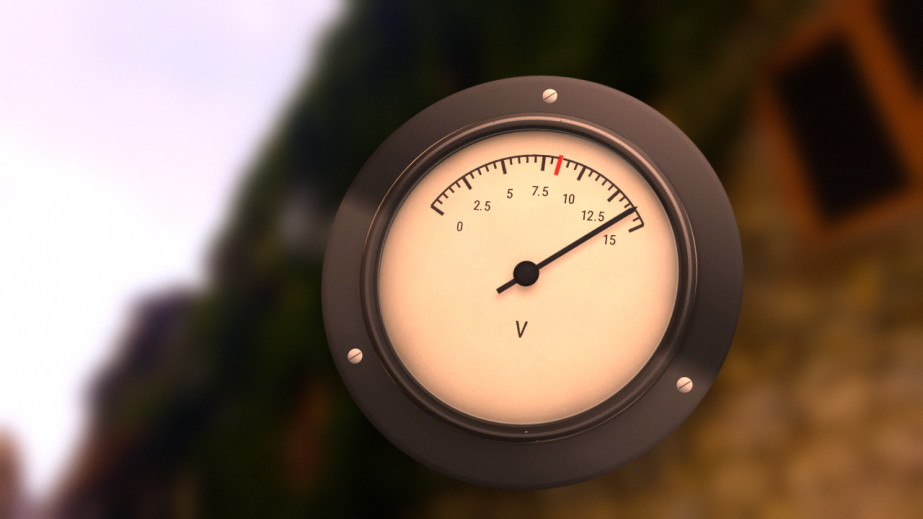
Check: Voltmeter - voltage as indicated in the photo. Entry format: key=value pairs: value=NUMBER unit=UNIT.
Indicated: value=14 unit=V
